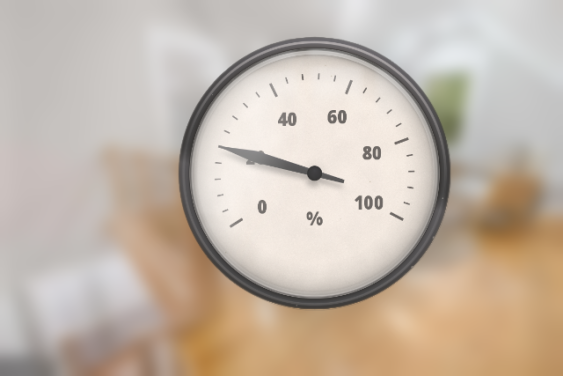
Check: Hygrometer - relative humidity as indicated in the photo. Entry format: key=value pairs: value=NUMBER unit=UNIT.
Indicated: value=20 unit=%
